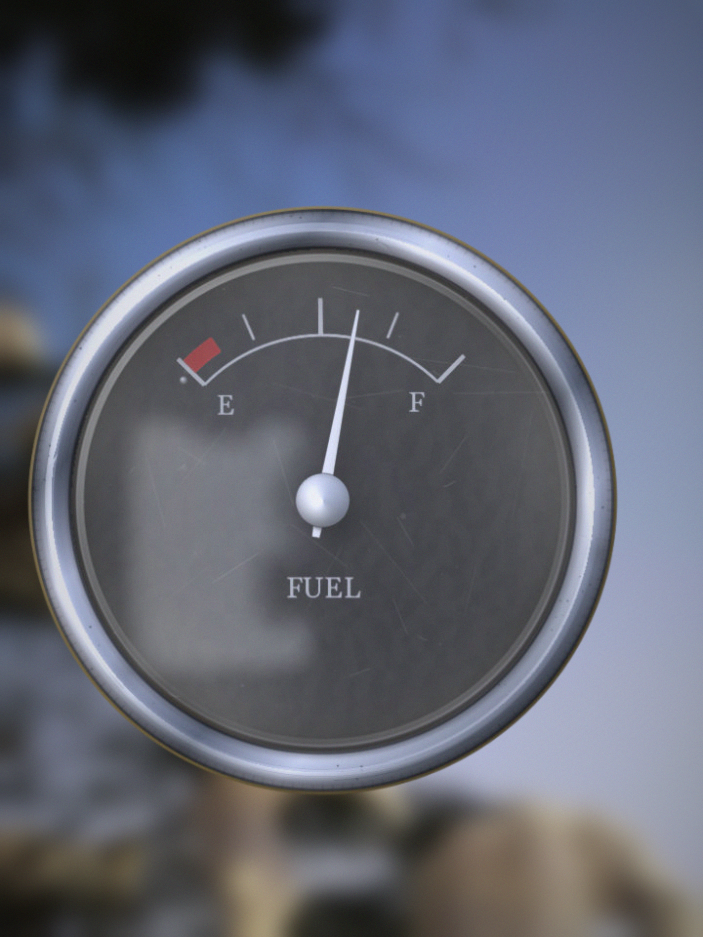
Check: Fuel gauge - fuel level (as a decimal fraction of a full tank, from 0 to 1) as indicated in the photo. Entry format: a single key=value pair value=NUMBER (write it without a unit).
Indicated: value=0.625
